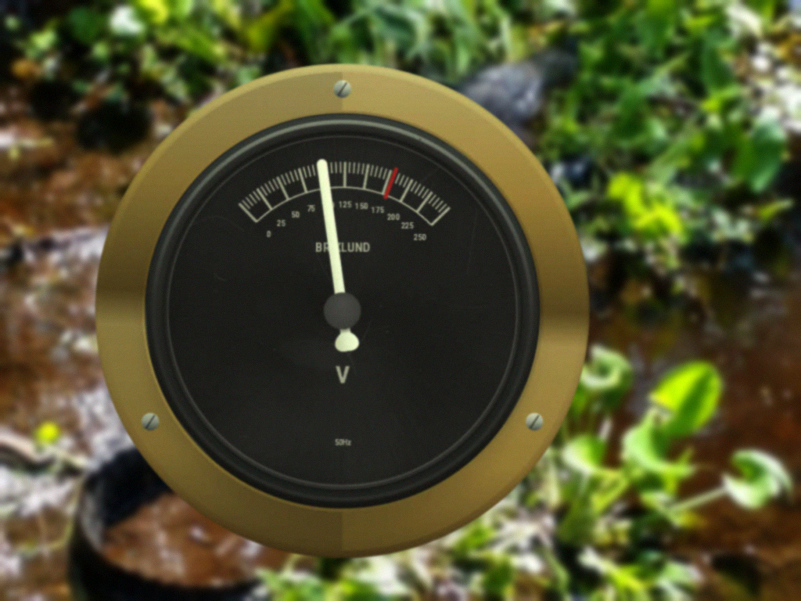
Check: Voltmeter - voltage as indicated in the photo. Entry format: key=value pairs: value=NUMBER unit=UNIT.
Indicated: value=100 unit=V
